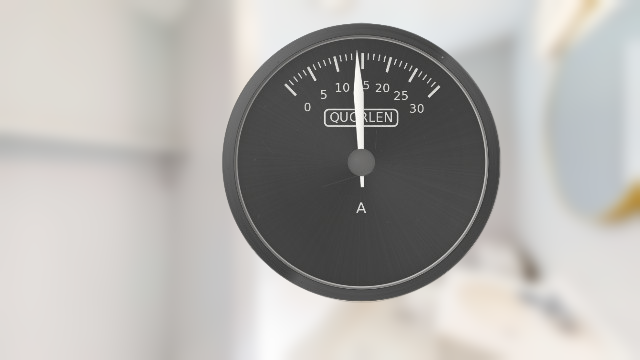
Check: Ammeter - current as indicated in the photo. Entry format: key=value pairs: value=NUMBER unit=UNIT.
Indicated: value=14 unit=A
